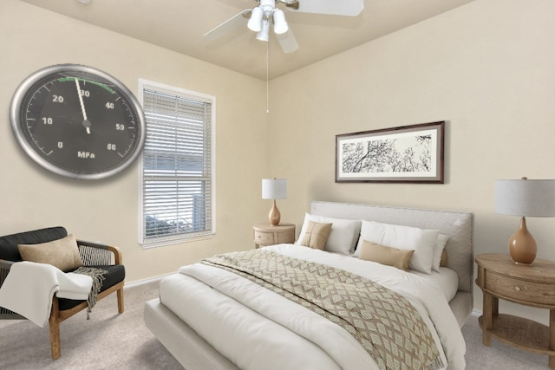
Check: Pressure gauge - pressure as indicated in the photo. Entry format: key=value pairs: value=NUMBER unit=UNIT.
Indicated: value=28 unit=MPa
